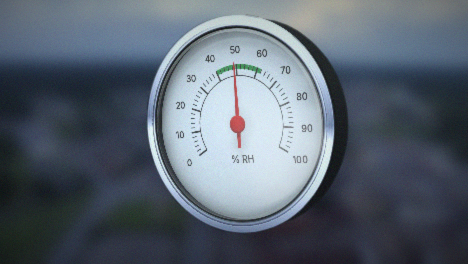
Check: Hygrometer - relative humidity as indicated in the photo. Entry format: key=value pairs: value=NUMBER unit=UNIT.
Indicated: value=50 unit=%
